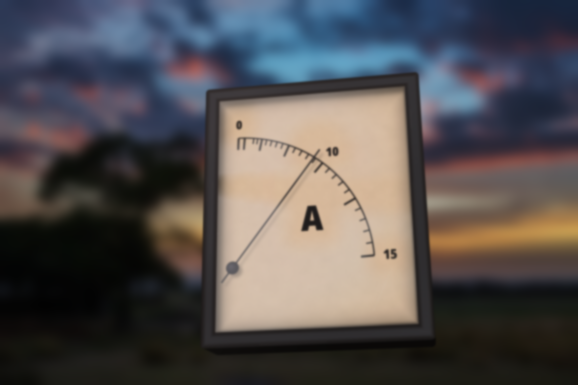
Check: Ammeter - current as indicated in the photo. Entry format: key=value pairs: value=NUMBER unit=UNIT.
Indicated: value=9.5 unit=A
